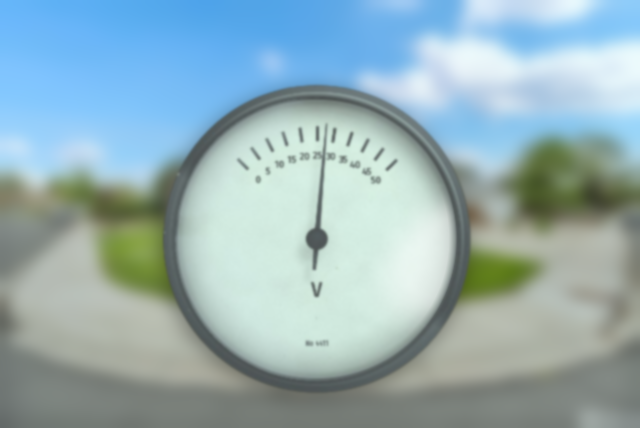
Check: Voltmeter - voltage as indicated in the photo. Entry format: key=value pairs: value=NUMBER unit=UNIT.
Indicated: value=27.5 unit=V
